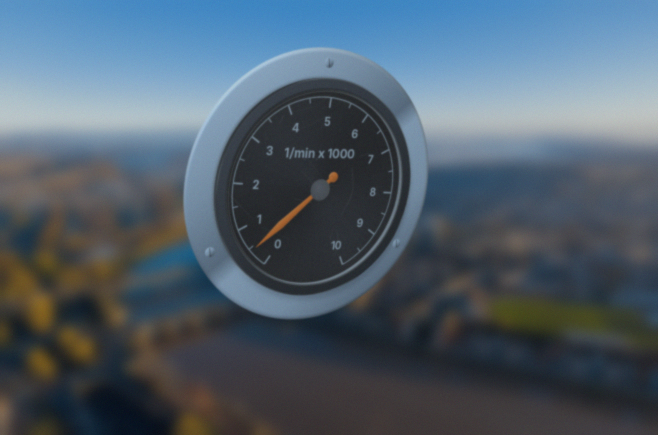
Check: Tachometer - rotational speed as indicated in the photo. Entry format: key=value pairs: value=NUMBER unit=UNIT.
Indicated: value=500 unit=rpm
